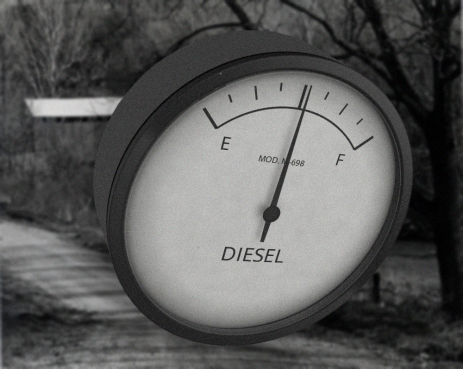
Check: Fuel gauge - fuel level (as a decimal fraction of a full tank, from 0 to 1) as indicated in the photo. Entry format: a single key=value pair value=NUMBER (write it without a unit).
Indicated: value=0.5
